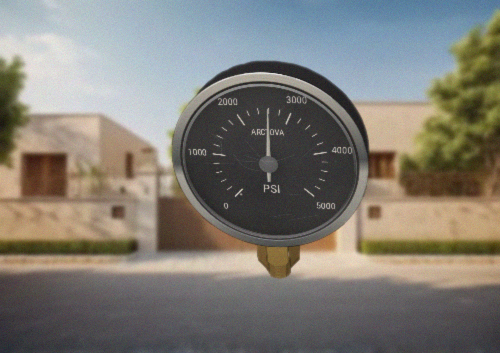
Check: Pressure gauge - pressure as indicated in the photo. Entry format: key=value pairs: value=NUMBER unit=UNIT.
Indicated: value=2600 unit=psi
